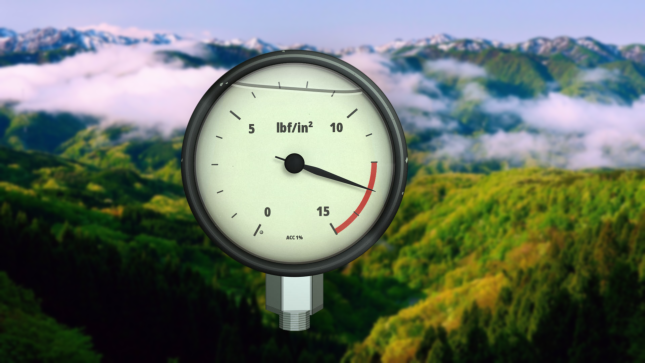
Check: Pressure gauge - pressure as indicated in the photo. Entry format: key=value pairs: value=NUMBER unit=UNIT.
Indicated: value=13 unit=psi
